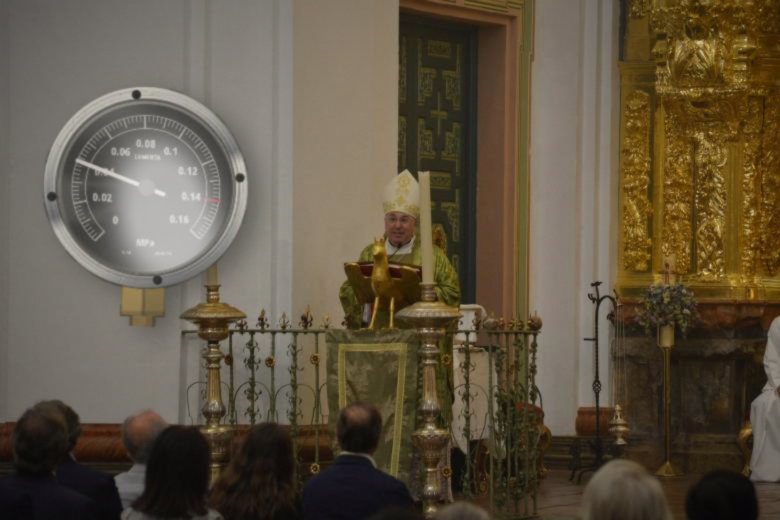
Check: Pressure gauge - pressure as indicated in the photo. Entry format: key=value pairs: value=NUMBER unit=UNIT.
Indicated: value=0.04 unit=MPa
